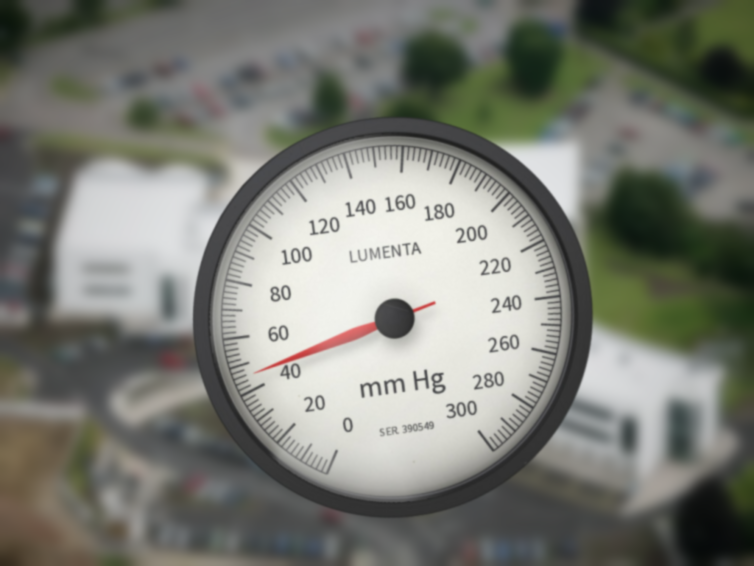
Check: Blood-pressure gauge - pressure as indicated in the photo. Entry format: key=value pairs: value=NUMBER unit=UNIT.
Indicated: value=46 unit=mmHg
